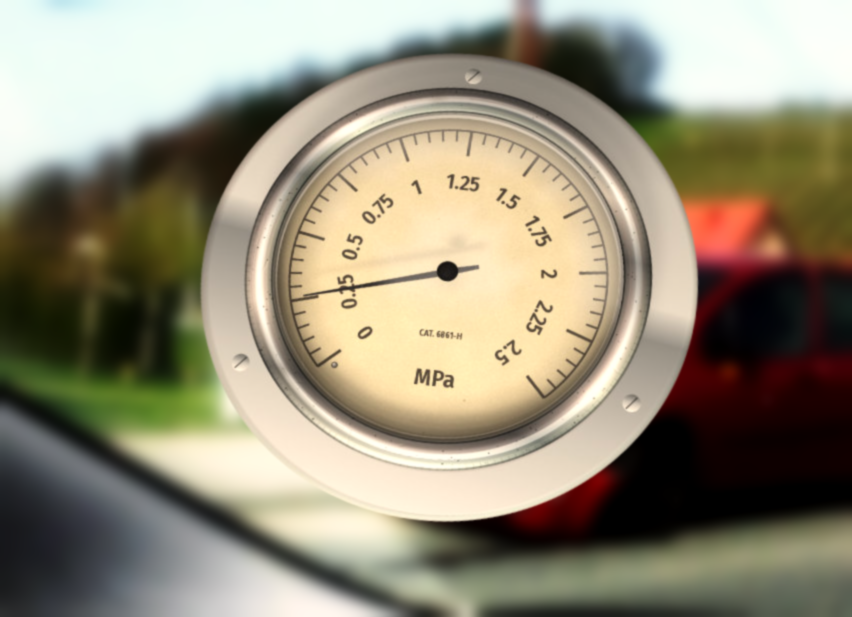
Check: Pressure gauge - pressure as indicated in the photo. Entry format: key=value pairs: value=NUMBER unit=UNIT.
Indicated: value=0.25 unit=MPa
